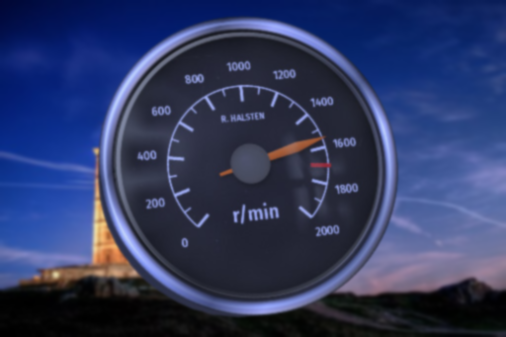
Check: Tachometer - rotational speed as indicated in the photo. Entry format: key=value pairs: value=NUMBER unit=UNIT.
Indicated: value=1550 unit=rpm
